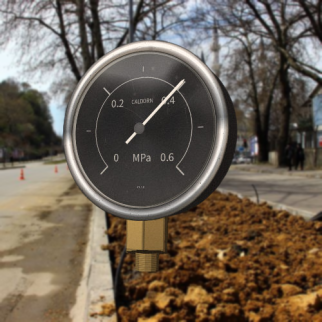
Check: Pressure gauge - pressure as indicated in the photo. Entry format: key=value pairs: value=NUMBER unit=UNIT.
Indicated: value=0.4 unit=MPa
